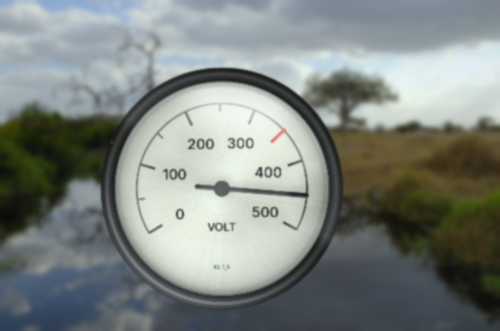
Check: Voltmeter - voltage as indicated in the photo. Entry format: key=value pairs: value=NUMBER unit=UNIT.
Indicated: value=450 unit=V
